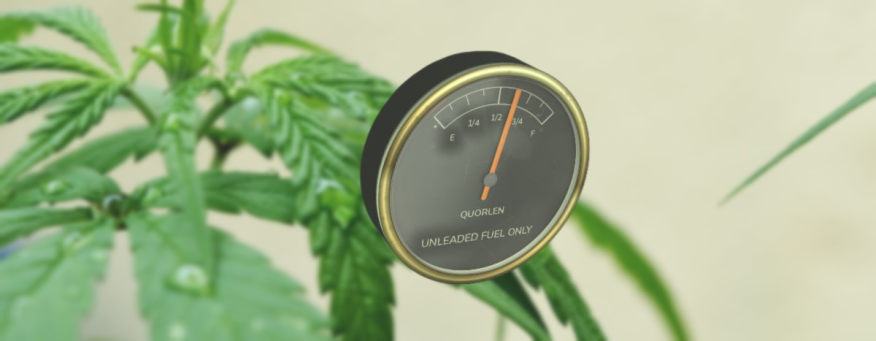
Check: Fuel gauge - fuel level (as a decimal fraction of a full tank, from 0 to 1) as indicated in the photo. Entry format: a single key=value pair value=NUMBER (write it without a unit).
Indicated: value=0.625
